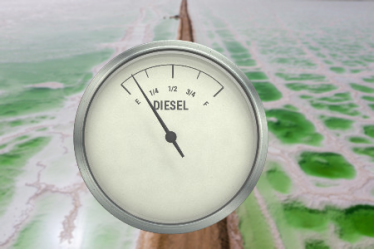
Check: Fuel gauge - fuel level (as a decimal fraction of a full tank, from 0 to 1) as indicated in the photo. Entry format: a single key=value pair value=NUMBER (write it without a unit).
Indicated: value=0.125
